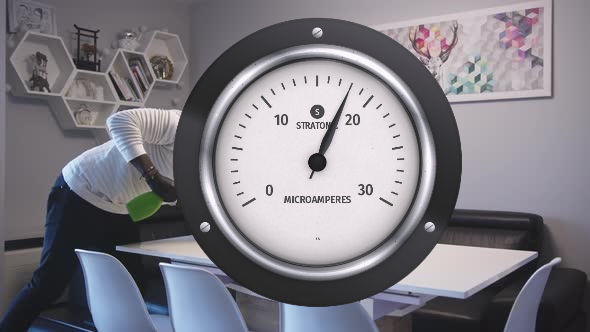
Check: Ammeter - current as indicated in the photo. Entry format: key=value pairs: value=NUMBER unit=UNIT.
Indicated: value=18 unit=µA
